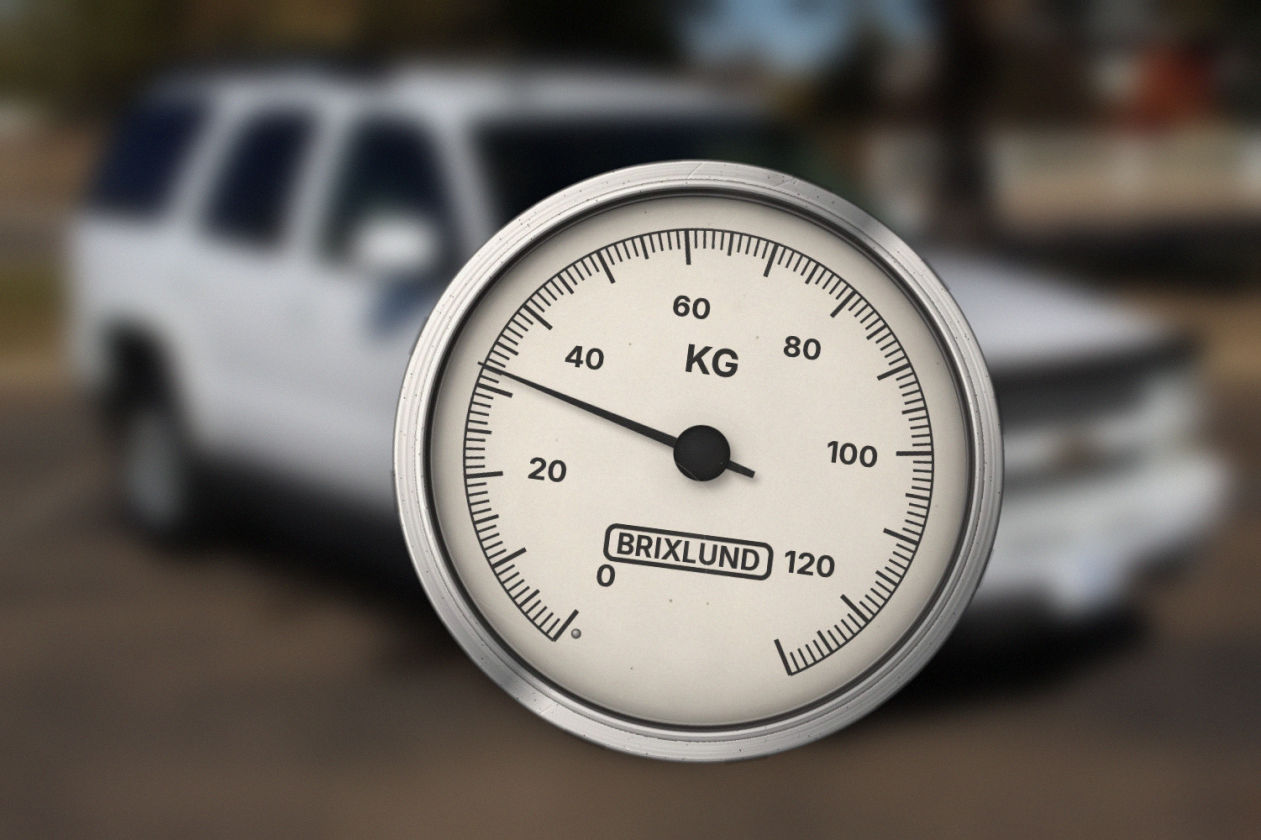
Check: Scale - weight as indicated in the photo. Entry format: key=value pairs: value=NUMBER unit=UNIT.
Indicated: value=32 unit=kg
